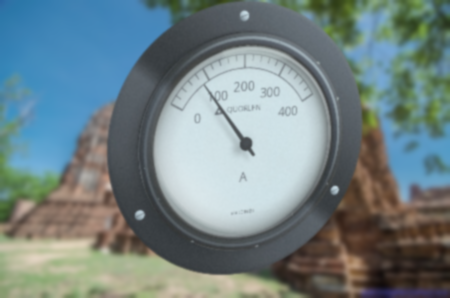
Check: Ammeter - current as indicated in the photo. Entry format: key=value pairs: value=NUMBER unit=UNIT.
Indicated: value=80 unit=A
